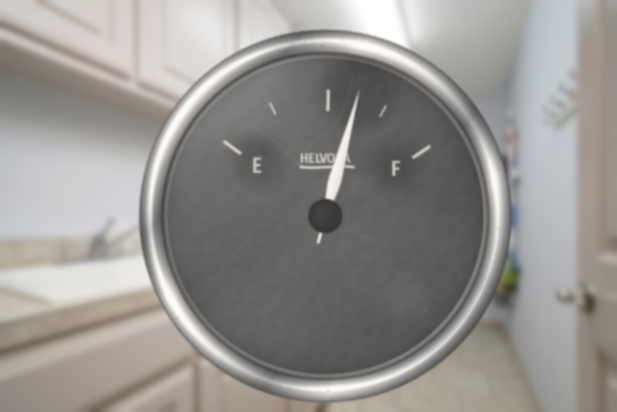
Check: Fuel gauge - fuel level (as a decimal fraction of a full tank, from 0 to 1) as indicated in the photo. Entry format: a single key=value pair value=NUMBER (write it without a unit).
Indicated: value=0.625
